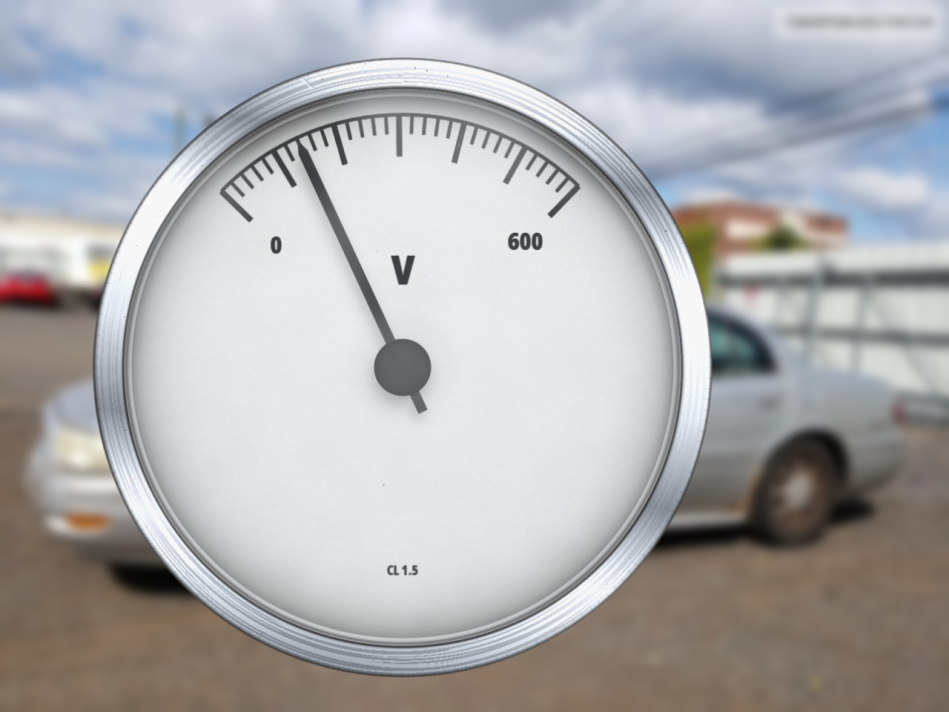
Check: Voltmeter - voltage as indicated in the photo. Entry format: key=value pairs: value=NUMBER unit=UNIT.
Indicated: value=140 unit=V
